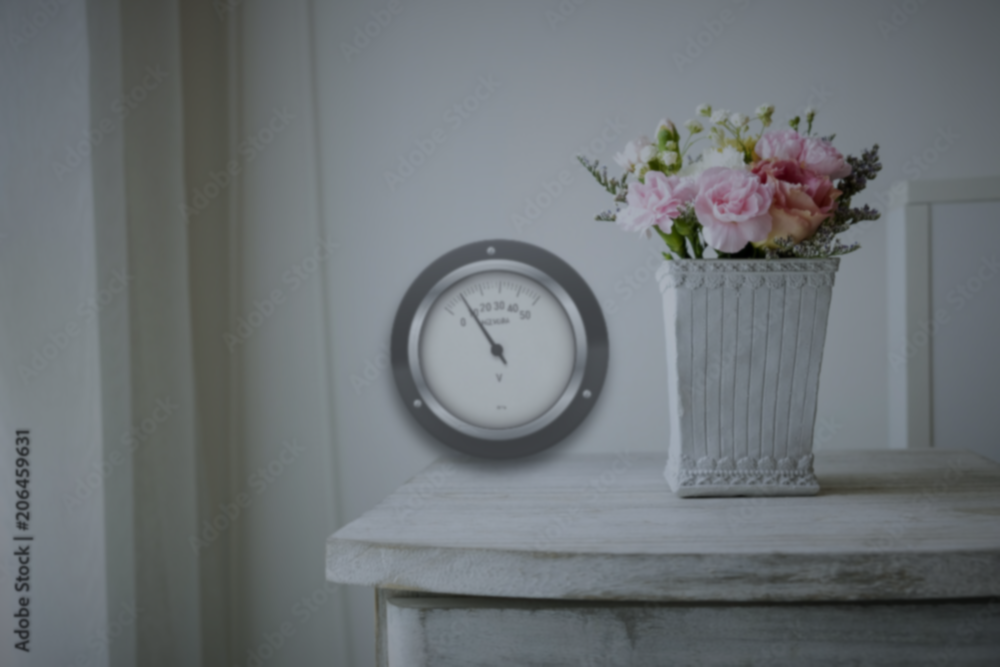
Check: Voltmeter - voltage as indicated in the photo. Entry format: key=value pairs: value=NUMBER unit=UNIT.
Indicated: value=10 unit=V
